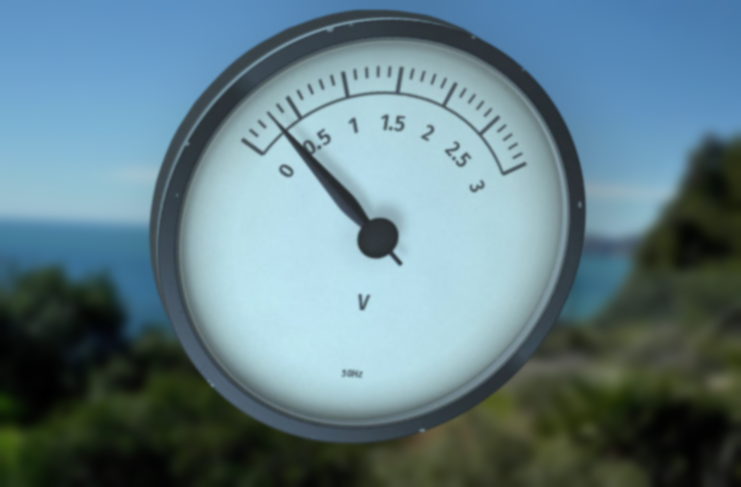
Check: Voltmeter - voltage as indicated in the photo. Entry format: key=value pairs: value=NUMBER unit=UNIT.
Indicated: value=0.3 unit=V
